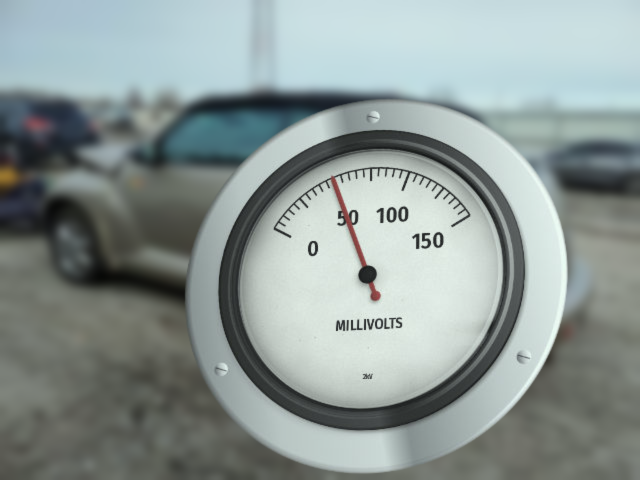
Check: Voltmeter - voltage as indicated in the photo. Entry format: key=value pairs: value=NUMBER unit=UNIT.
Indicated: value=50 unit=mV
